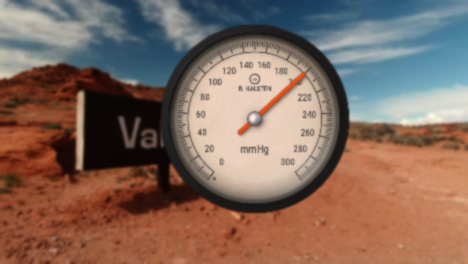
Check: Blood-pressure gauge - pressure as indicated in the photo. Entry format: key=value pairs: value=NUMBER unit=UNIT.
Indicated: value=200 unit=mmHg
